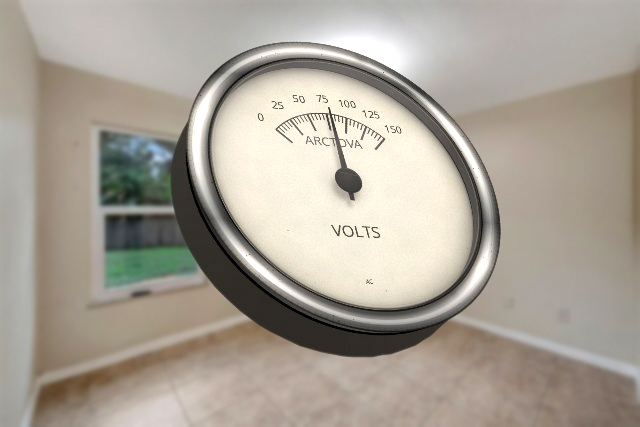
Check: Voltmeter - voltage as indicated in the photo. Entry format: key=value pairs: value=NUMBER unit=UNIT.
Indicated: value=75 unit=V
